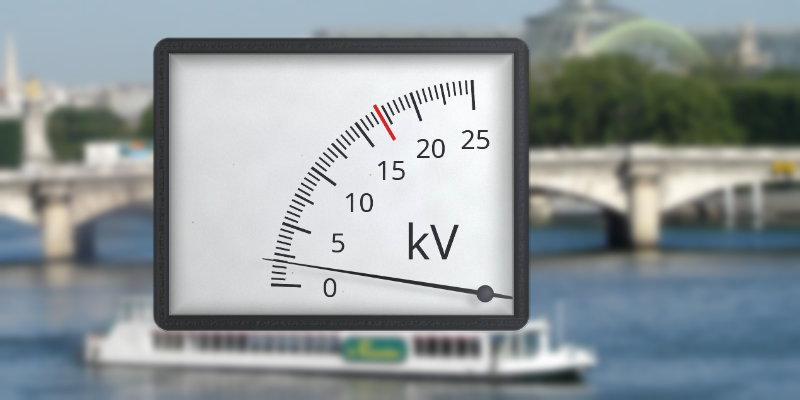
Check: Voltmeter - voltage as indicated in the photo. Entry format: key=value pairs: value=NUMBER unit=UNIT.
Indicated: value=2 unit=kV
